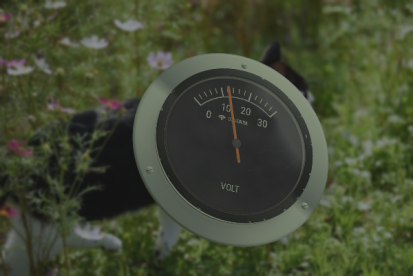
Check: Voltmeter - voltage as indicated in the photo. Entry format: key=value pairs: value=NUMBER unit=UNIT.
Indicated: value=12 unit=V
